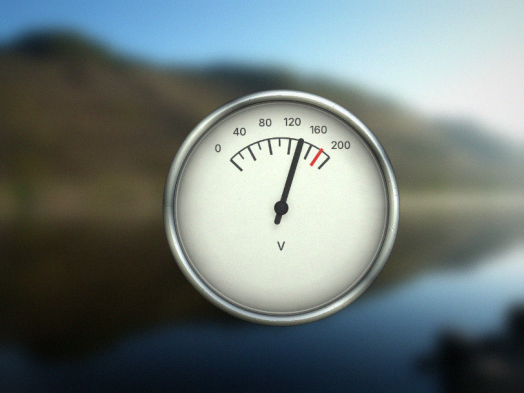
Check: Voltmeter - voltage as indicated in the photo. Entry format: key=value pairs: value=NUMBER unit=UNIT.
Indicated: value=140 unit=V
